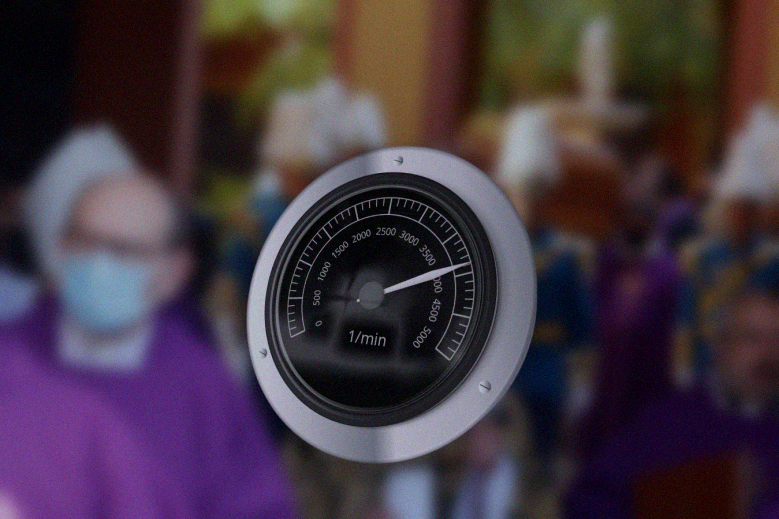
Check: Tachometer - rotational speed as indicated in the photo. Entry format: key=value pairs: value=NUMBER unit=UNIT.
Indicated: value=3900 unit=rpm
